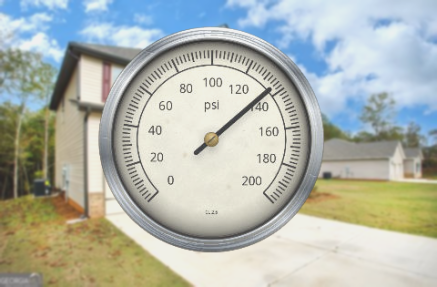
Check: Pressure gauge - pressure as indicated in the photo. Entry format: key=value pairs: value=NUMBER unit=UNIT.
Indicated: value=136 unit=psi
